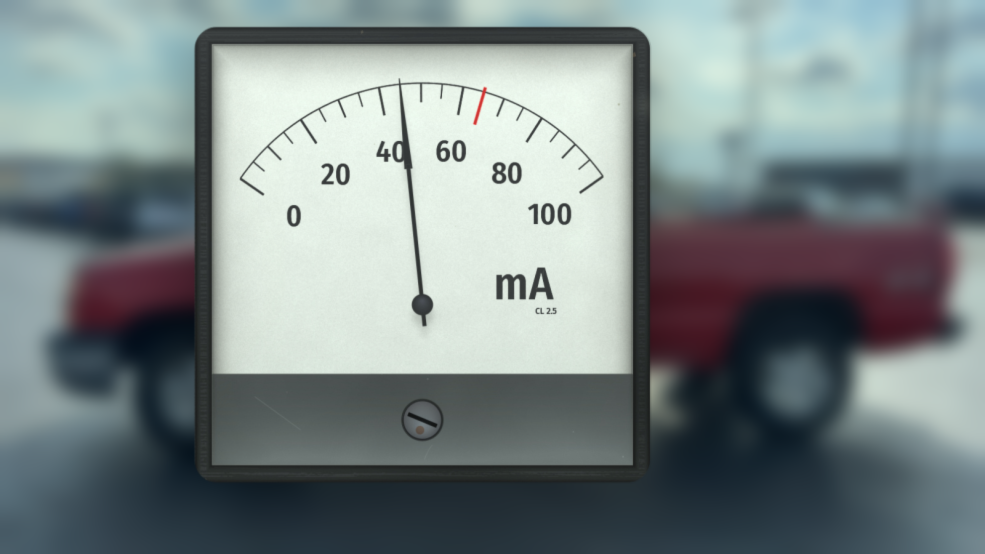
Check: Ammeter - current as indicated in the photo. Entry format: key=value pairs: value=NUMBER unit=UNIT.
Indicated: value=45 unit=mA
